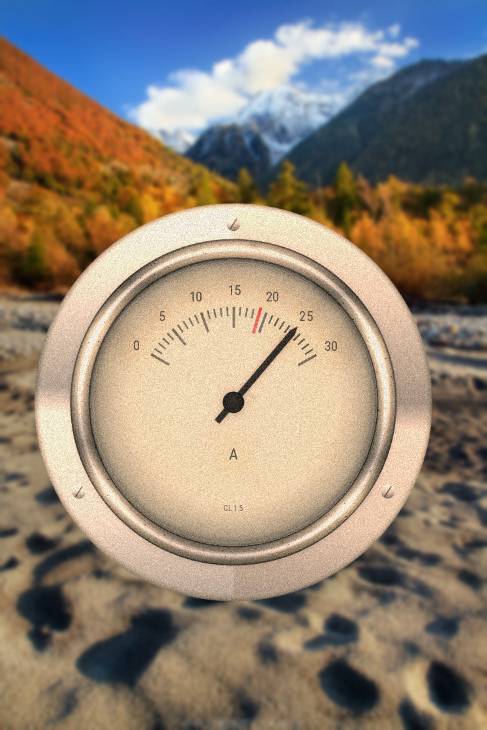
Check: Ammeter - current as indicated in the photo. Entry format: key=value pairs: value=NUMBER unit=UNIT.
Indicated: value=25 unit=A
